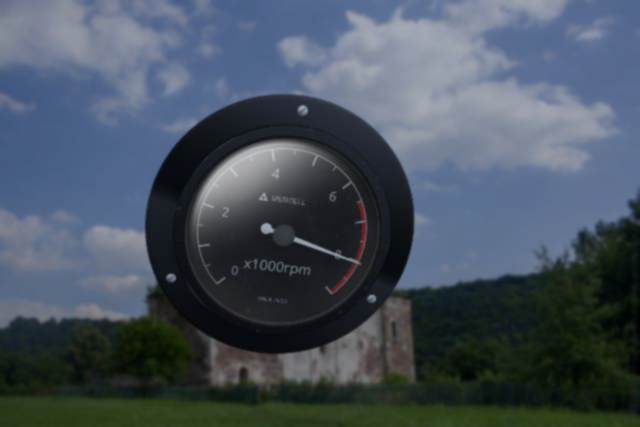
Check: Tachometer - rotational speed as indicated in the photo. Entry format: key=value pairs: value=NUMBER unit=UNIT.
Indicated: value=8000 unit=rpm
